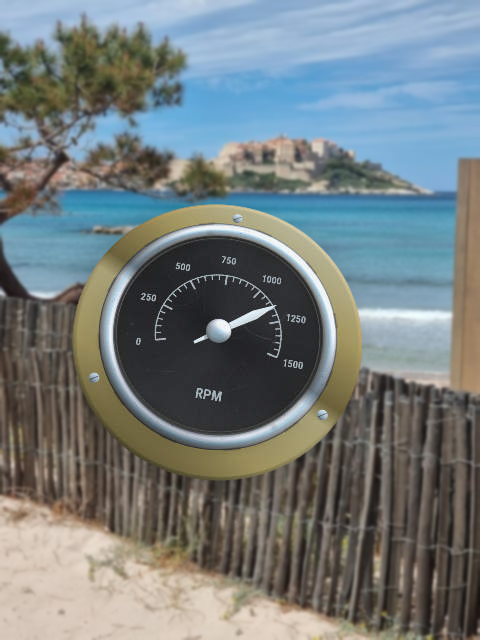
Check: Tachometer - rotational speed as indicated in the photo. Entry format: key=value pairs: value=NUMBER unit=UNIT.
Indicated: value=1150 unit=rpm
